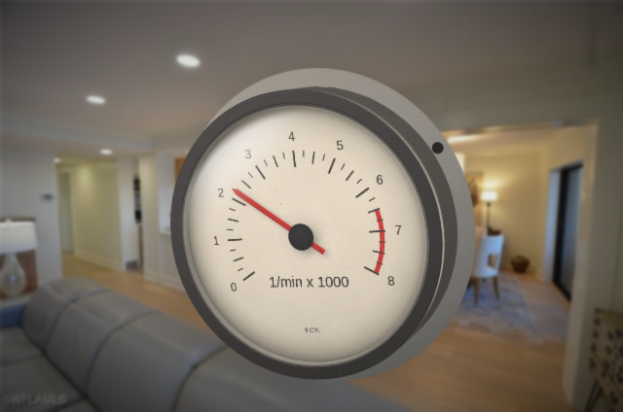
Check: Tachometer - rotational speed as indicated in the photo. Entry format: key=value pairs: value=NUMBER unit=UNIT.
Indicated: value=2250 unit=rpm
